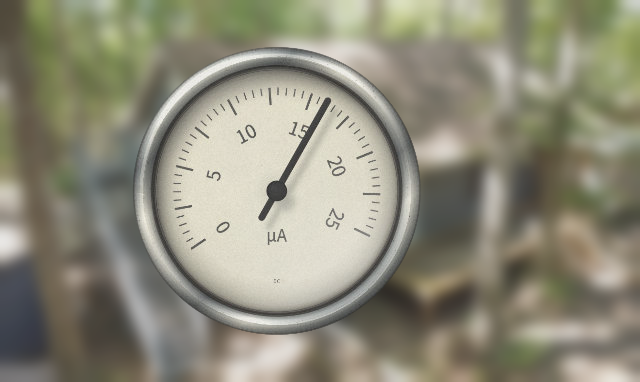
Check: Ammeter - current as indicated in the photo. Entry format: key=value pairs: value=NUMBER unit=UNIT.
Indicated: value=16 unit=µA
